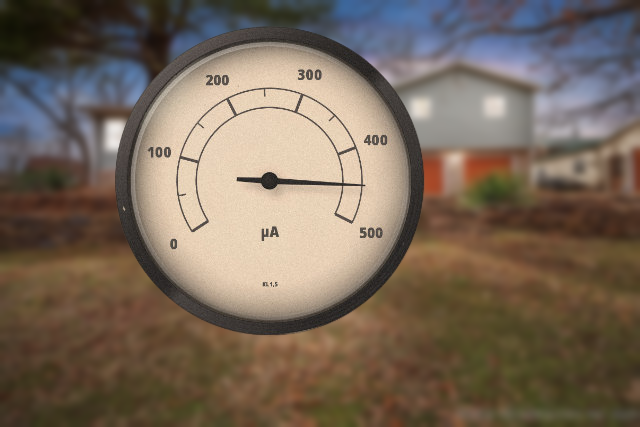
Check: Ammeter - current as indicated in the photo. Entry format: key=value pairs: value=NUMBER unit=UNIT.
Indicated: value=450 unit=µA
